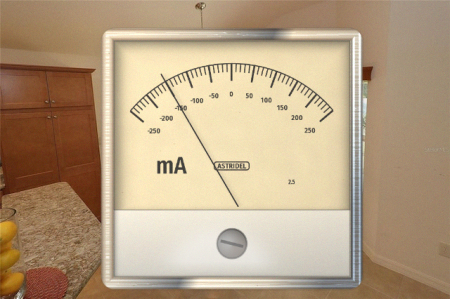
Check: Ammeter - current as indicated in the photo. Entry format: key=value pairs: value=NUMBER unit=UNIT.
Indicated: value=-150 unit=mA
